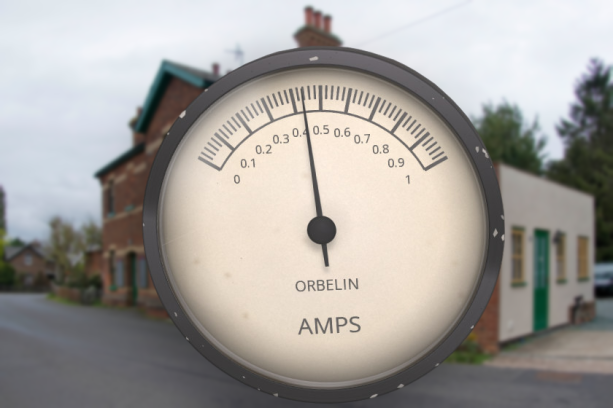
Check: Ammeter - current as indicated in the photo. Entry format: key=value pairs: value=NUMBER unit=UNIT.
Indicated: value=0.44 unit=A
